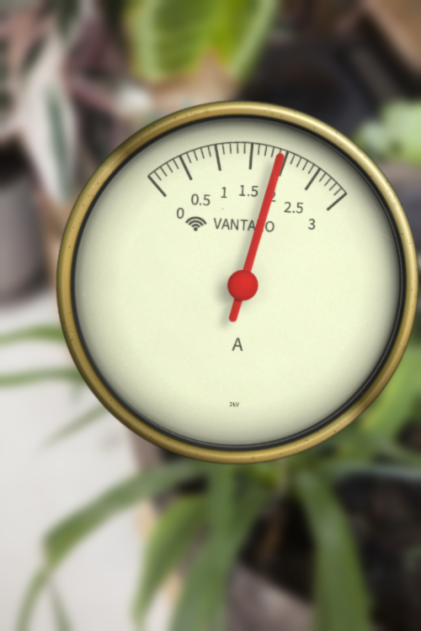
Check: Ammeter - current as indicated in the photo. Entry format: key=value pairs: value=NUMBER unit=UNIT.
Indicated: value=1.9 unit=A
